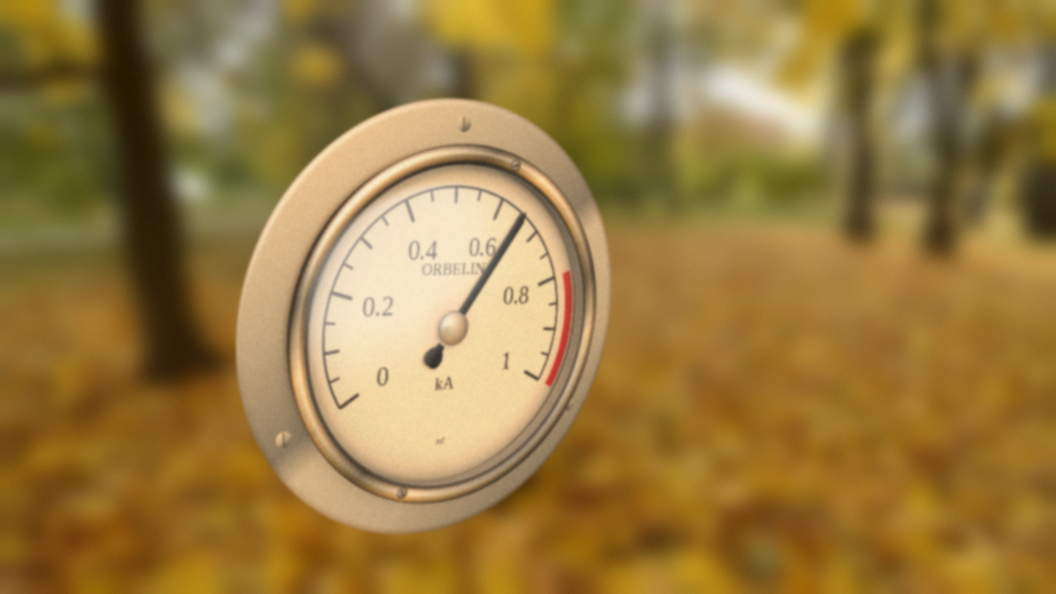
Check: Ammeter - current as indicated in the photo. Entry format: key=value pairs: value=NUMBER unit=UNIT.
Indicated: value=0.65 unit=kA
